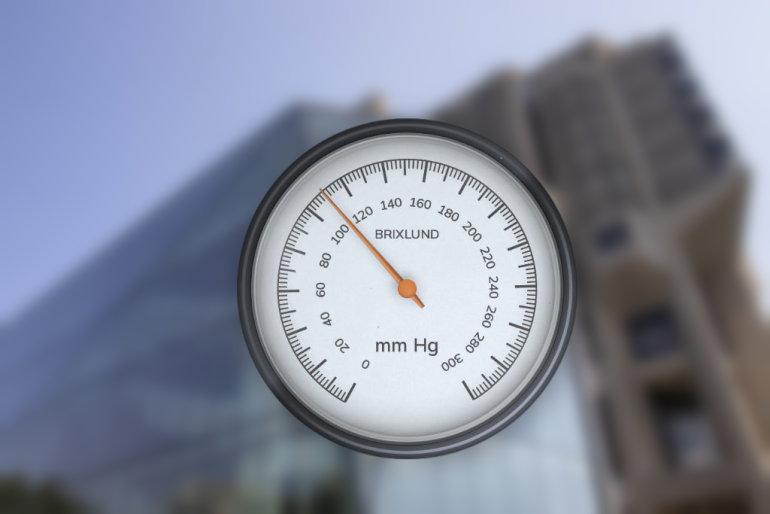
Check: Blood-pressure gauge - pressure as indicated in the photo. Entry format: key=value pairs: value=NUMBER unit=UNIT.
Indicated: value=110 unit=mmHg
